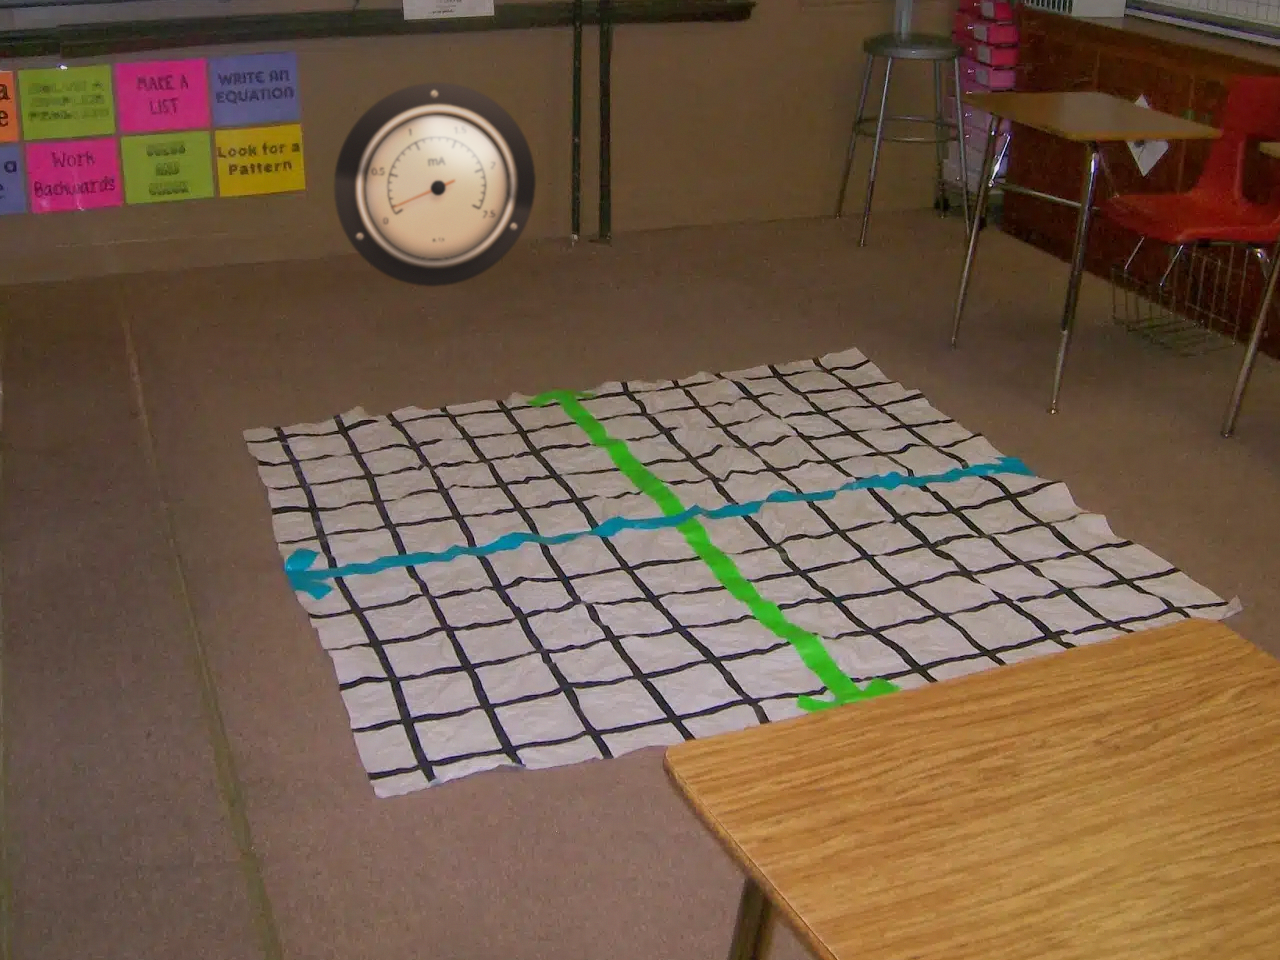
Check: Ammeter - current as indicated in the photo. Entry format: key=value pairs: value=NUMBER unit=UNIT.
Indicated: value=0.1 unit=mA
